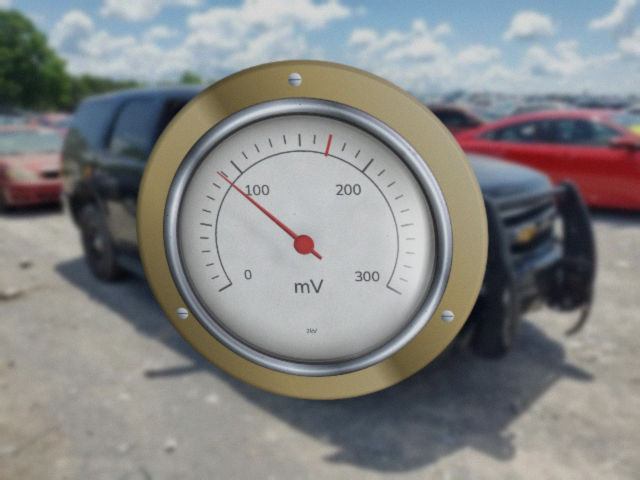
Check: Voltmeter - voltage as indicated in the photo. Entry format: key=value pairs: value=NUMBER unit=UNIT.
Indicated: value=90 unit=mV
